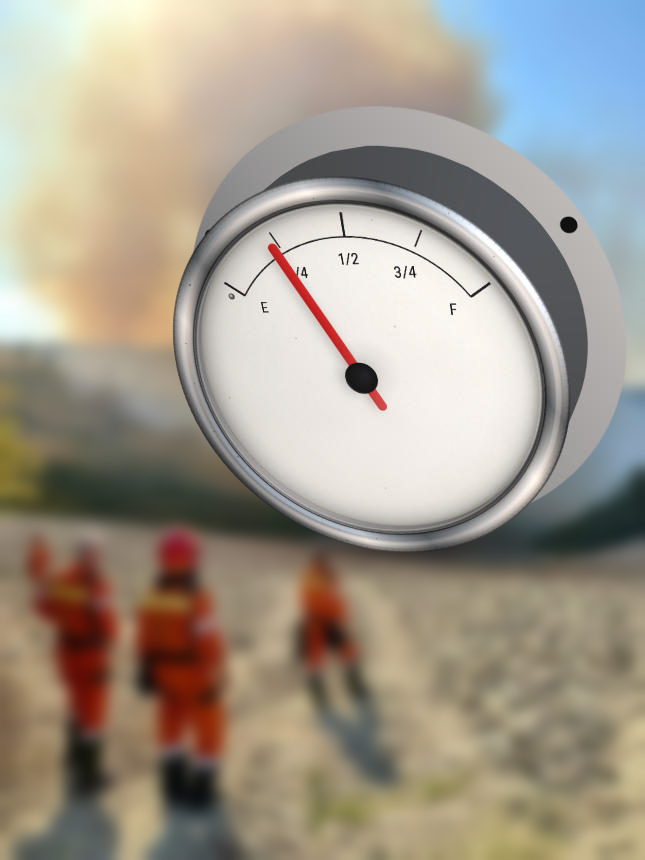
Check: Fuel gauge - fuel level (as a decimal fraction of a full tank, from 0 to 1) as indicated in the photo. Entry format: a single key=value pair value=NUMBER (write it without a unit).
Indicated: value=0.25
